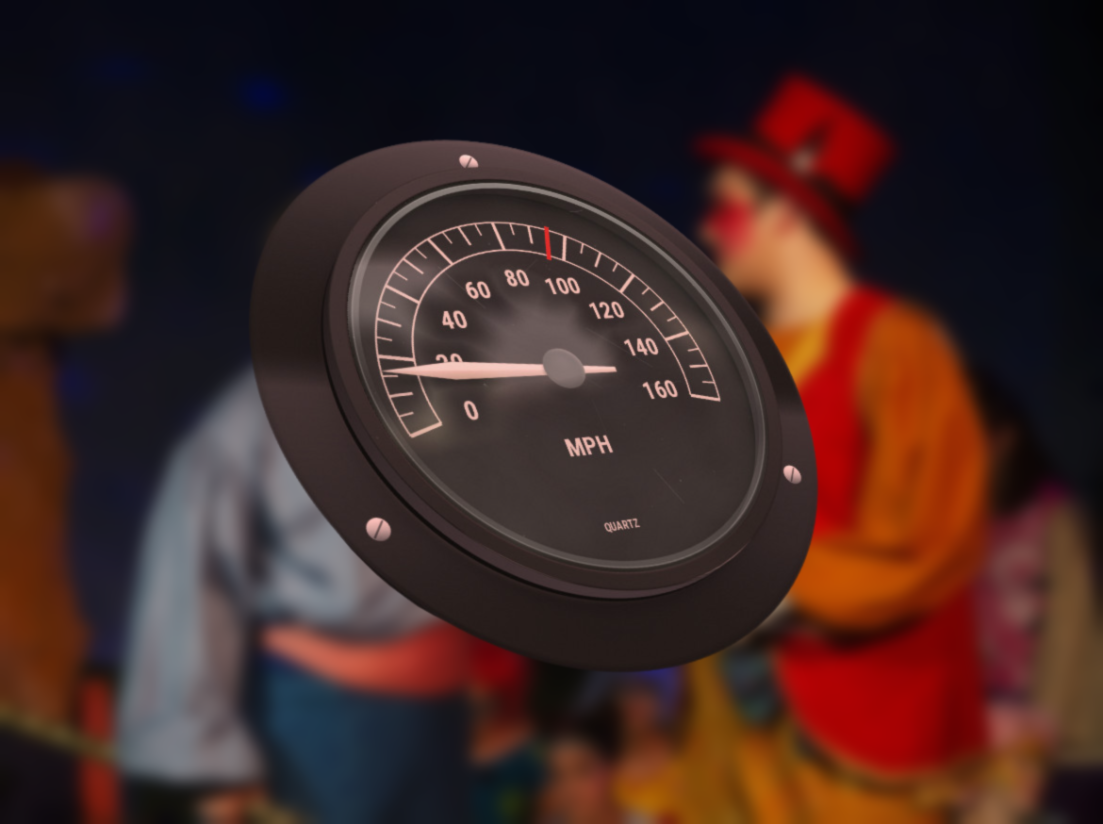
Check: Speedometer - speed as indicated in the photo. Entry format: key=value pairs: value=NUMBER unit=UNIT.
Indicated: value=15 unit=mph
